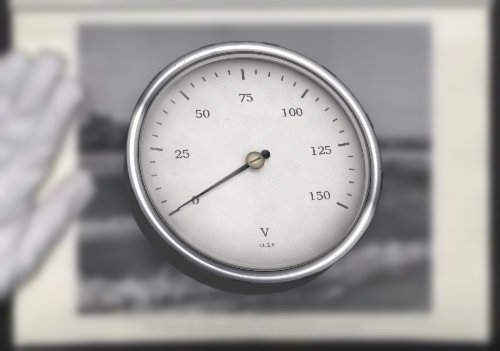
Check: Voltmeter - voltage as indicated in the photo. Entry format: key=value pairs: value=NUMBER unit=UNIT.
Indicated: value=0 unit=V
